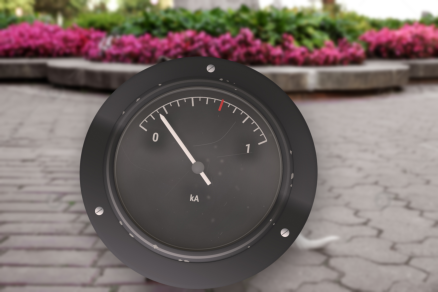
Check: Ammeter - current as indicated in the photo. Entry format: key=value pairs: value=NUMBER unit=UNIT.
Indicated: value=0.15 unit=kA
